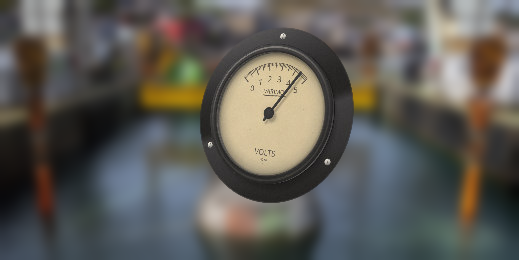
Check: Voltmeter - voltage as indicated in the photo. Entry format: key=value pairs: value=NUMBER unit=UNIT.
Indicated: value=4.5 unit=V
